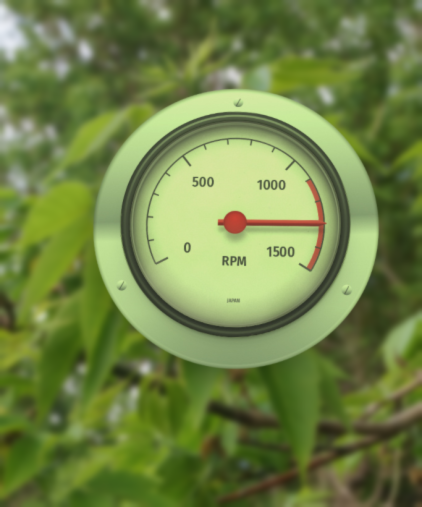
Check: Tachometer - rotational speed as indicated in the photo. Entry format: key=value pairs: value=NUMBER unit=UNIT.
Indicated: value=1300 unit=rpm
